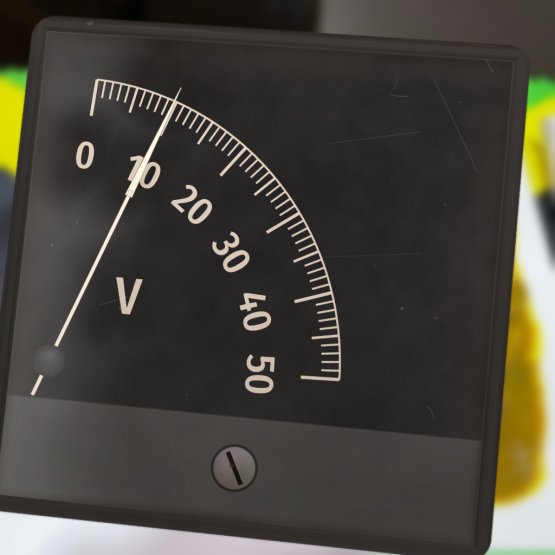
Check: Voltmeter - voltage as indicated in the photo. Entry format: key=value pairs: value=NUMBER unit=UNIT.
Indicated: value=10 unit=V
